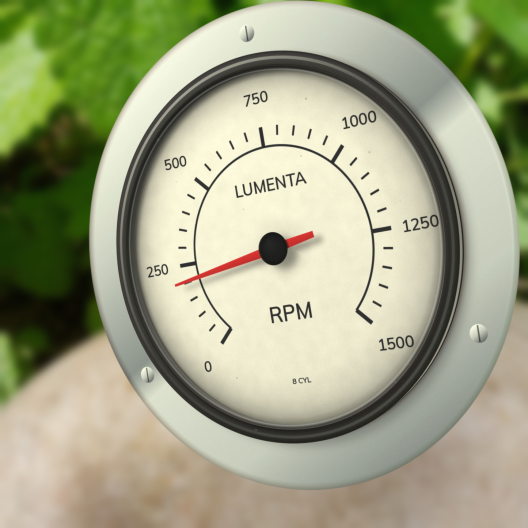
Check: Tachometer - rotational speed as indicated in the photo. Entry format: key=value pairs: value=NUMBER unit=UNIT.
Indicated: value=200 unit=rpm
